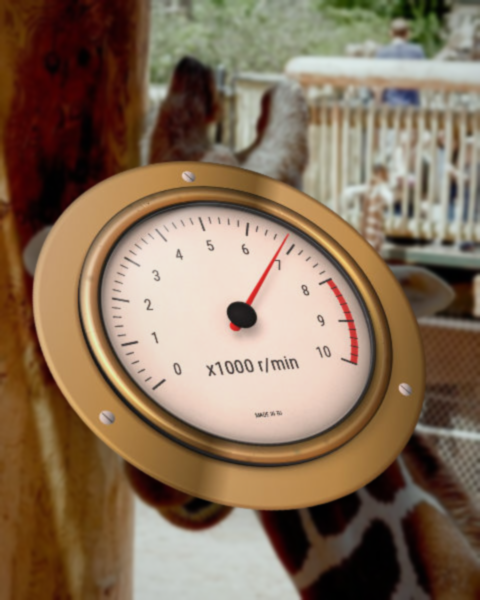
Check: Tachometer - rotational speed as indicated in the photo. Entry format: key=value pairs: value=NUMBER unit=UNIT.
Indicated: value=6800 unit=rpm
